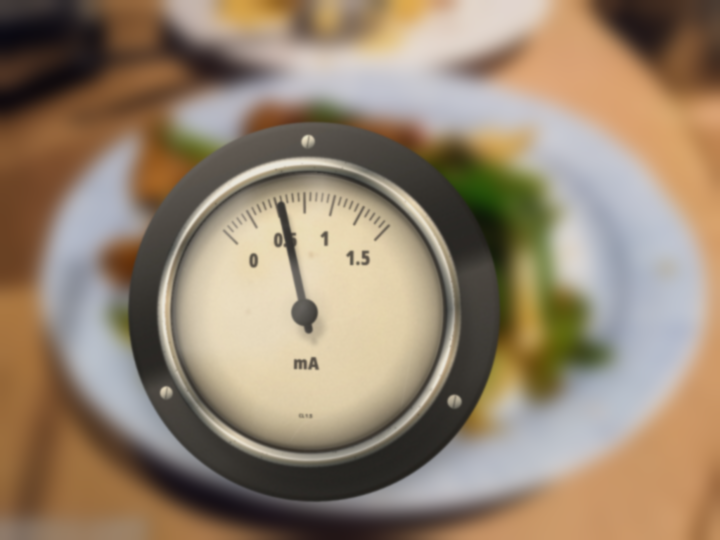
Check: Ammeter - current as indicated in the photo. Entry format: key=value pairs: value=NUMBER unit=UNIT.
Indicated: value=0.55 unit=mA
